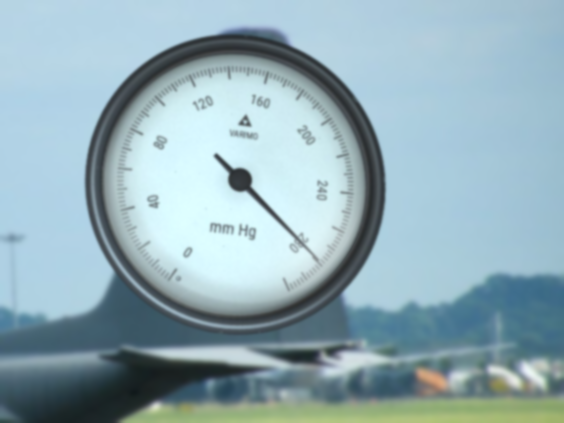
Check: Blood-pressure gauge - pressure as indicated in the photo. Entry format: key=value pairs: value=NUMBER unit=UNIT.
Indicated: value=280 unit=mmHg
